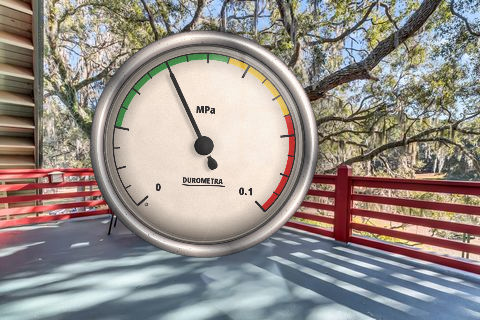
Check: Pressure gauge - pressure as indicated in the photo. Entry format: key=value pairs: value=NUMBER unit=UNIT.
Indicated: value=0.04 unit=MPa
